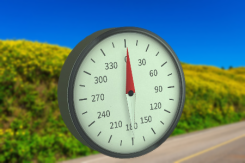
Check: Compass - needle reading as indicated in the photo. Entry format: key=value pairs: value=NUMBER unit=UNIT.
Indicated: value=0 unit=°
